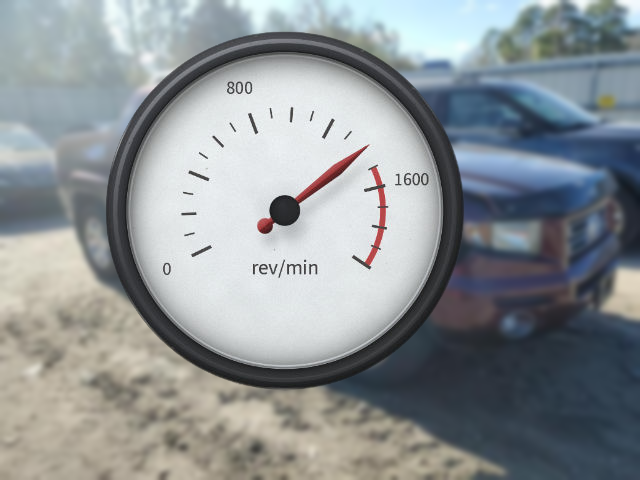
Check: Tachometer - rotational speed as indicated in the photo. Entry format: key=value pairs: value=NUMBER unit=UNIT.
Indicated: value=1400 unit=rpm
